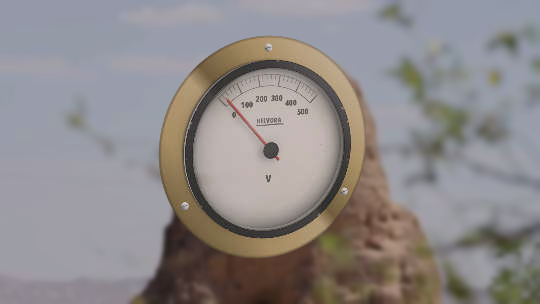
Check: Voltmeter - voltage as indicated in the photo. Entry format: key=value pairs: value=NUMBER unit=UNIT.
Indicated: value=20 unit=V
